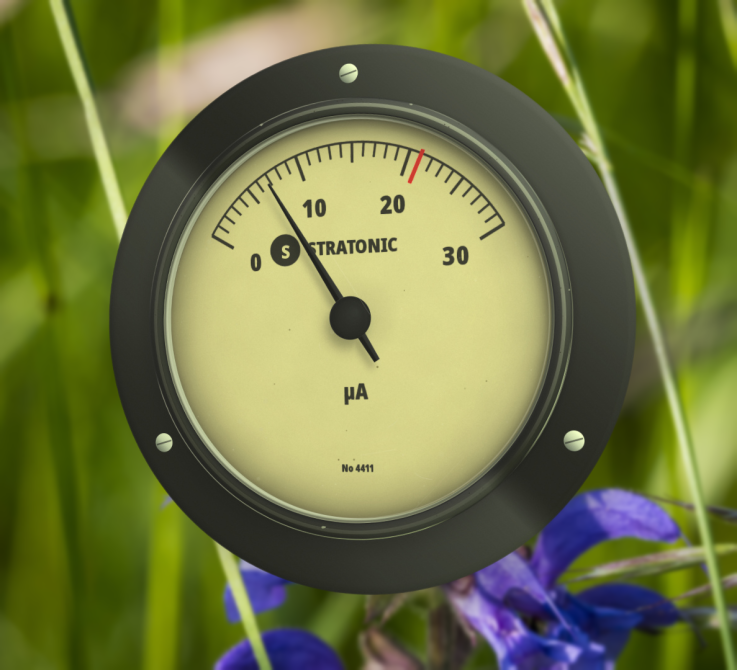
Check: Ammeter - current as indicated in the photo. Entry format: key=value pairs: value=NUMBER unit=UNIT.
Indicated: value=7 unit=µA
